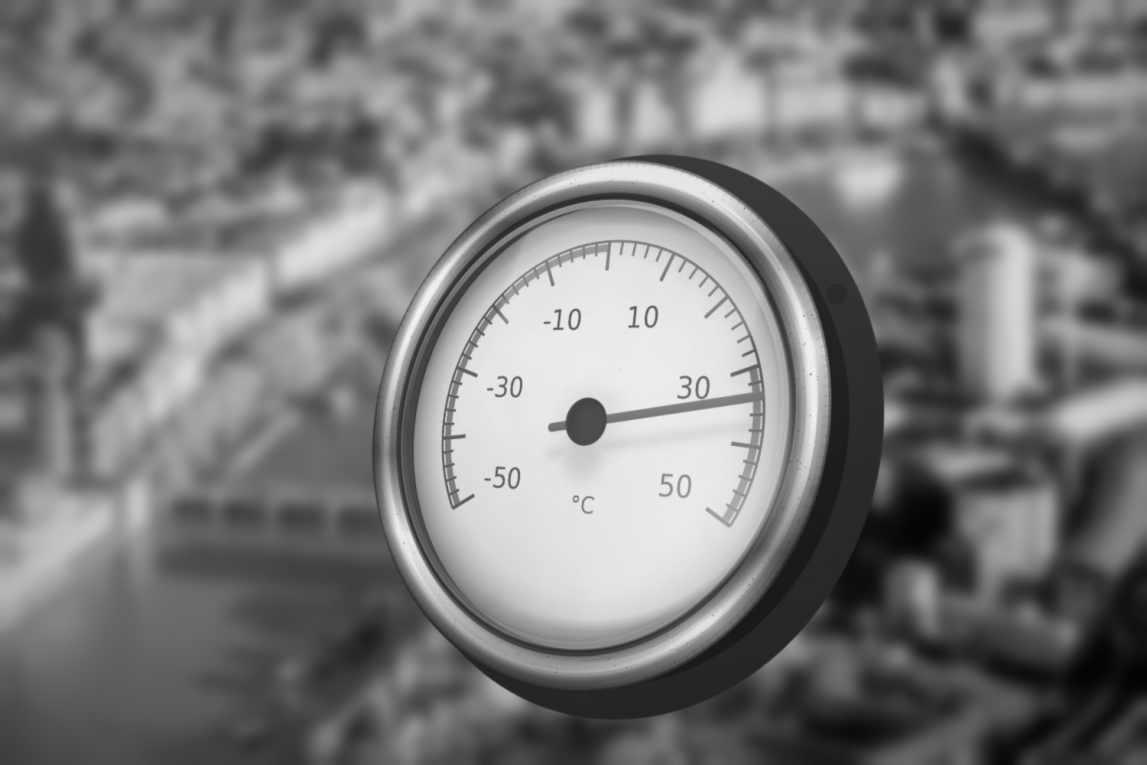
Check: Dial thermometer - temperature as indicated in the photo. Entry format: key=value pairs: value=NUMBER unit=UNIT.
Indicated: value=34 unit=°C
